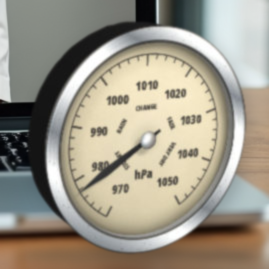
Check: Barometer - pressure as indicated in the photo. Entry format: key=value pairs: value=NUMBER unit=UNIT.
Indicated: value=978 unit=hPa
